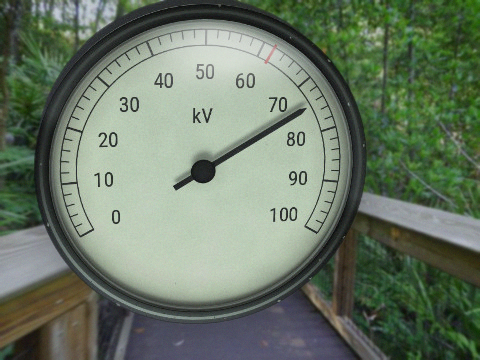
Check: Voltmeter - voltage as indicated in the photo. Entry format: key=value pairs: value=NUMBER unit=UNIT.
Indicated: value=74 unit=kV
